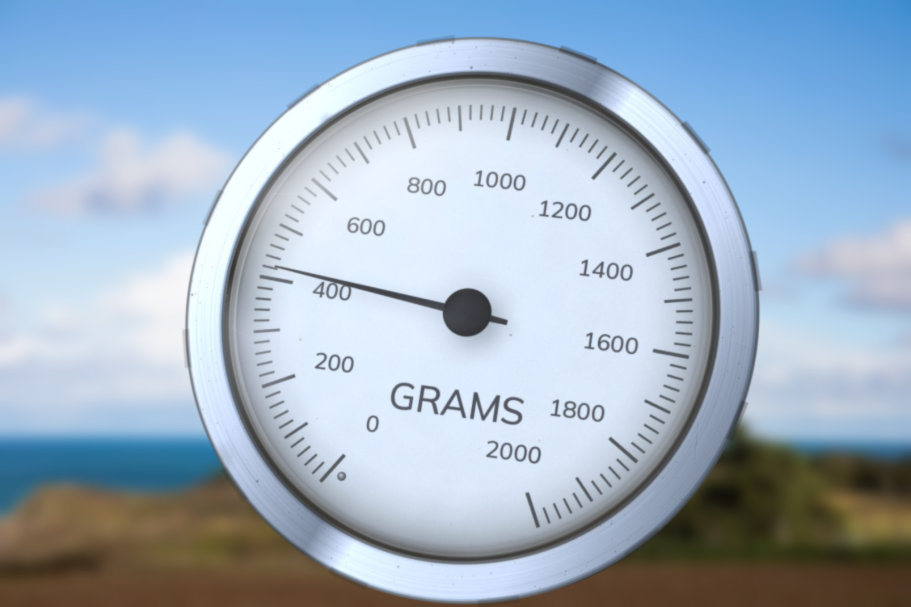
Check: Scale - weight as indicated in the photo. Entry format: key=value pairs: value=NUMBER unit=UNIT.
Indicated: value=420 unit=g
